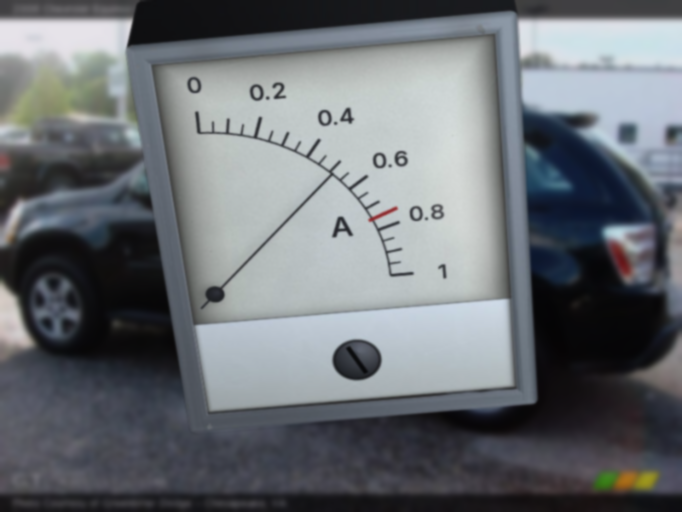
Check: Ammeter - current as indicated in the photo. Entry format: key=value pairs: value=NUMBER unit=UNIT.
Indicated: value=0.5 unit=A
